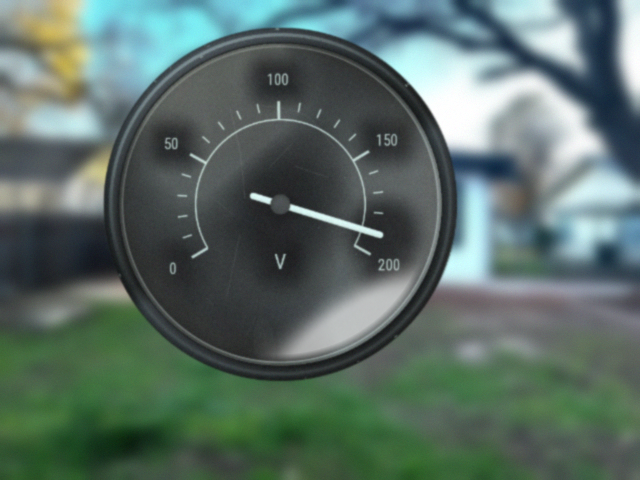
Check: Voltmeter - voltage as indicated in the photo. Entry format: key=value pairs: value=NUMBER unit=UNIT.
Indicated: value=190 unit=V
